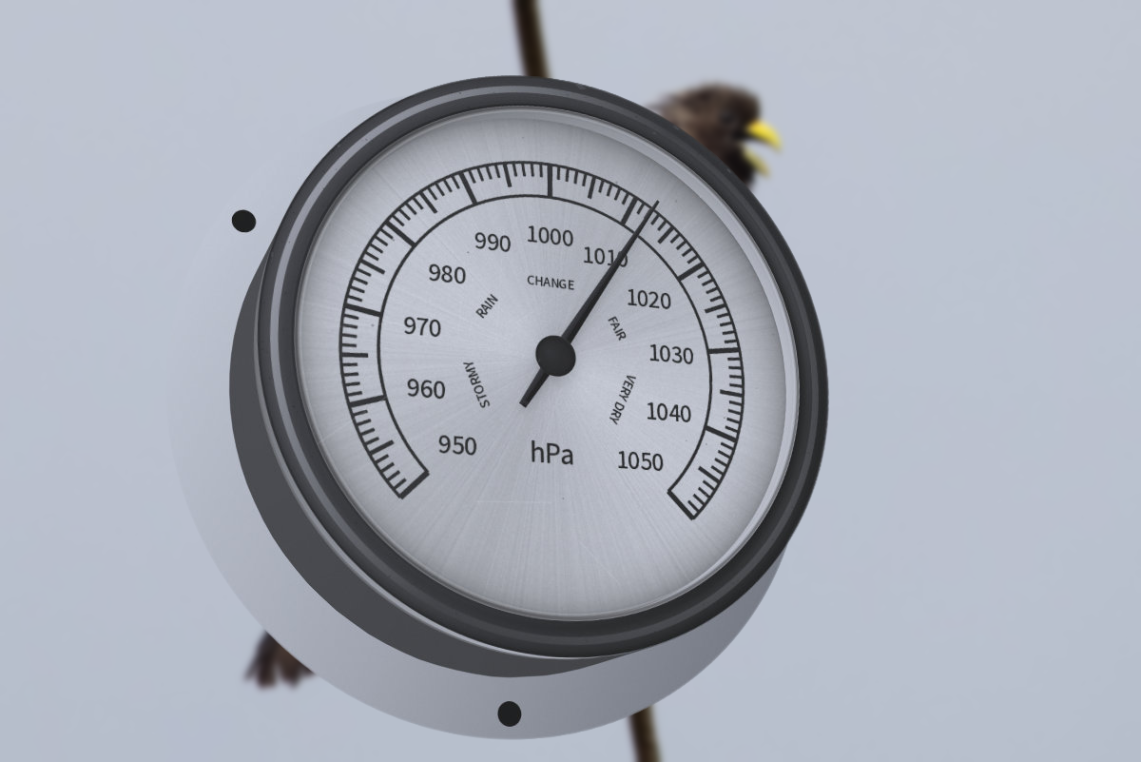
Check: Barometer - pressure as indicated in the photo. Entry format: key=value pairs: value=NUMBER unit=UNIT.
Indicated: value=1012 unit=hPa
